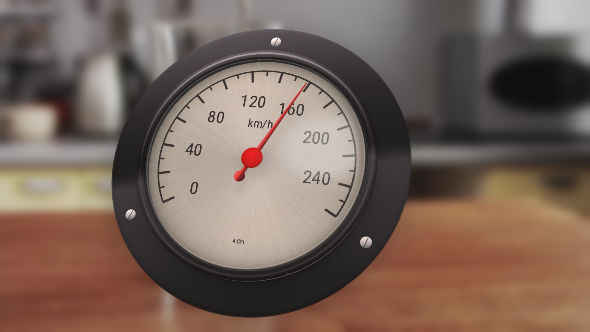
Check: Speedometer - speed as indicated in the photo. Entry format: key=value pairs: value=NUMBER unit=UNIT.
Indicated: value=160 unit=km/h
